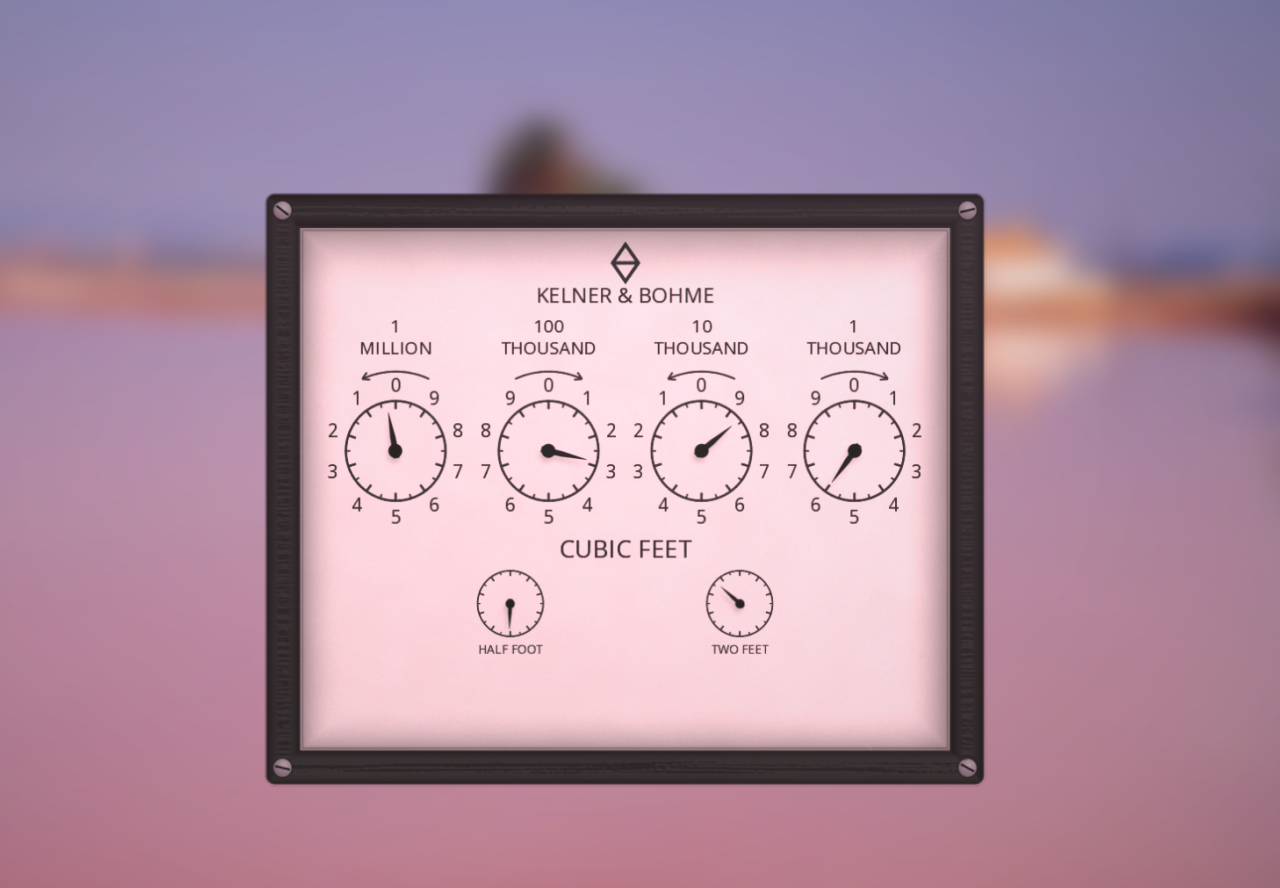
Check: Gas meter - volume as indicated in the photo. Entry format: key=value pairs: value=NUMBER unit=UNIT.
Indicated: value=28600 unit=ft³
